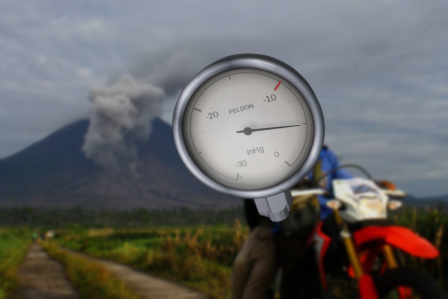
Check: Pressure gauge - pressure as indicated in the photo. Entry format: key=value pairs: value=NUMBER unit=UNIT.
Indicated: value=-5 unit=inHg
